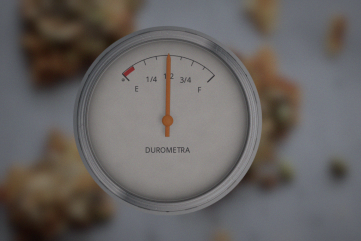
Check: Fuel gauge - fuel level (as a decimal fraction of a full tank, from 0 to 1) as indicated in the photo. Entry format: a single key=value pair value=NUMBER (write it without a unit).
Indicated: value=0.5
